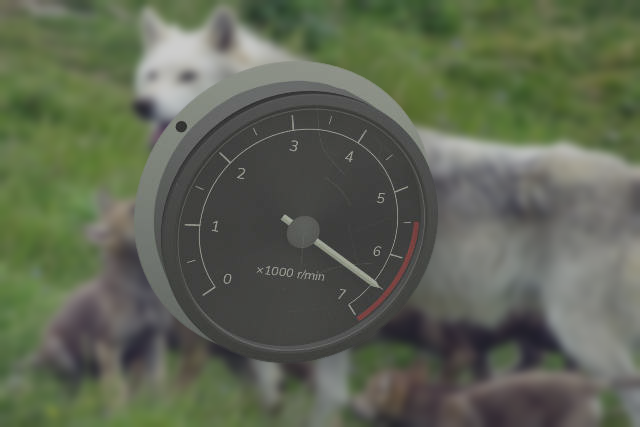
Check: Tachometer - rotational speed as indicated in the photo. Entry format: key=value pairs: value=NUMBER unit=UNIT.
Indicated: value=6500 unit=rpm
